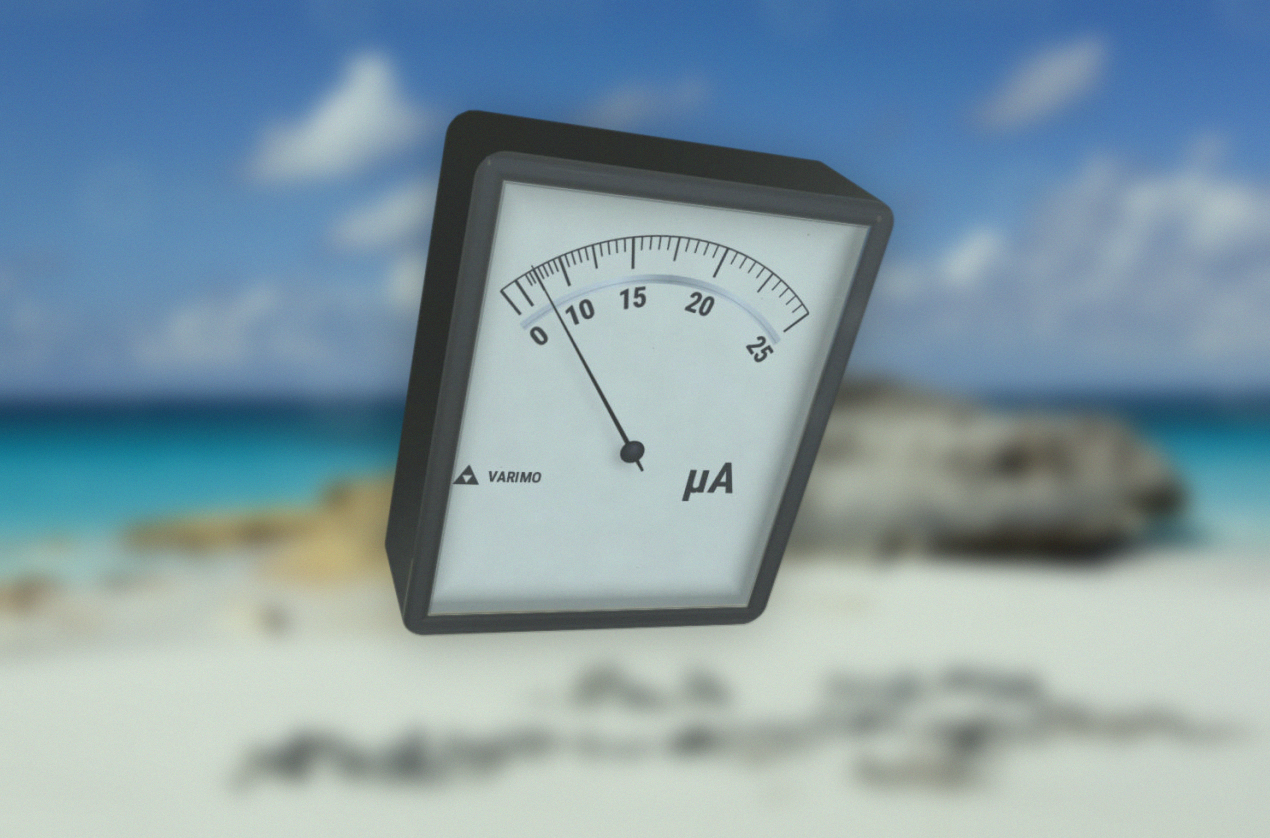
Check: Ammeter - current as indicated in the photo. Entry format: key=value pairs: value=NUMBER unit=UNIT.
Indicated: value=7.5 unit=µA
